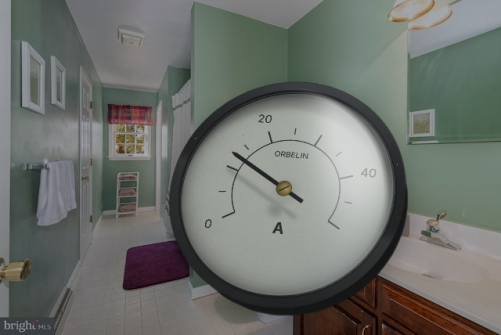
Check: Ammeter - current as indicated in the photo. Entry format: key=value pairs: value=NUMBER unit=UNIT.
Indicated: value=12.5 unit=A
